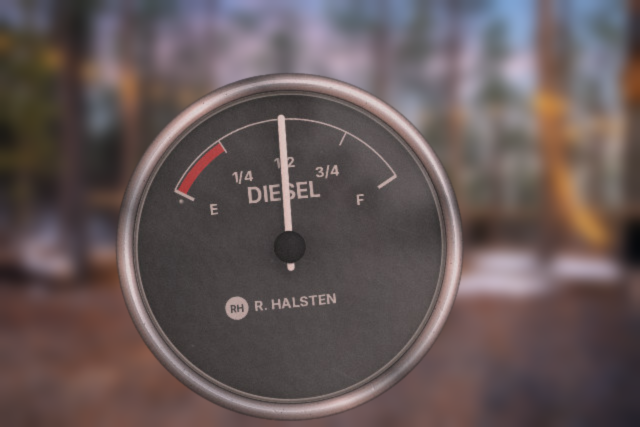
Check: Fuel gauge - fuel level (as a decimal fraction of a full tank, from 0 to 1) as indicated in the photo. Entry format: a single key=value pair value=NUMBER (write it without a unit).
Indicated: value=0.5
